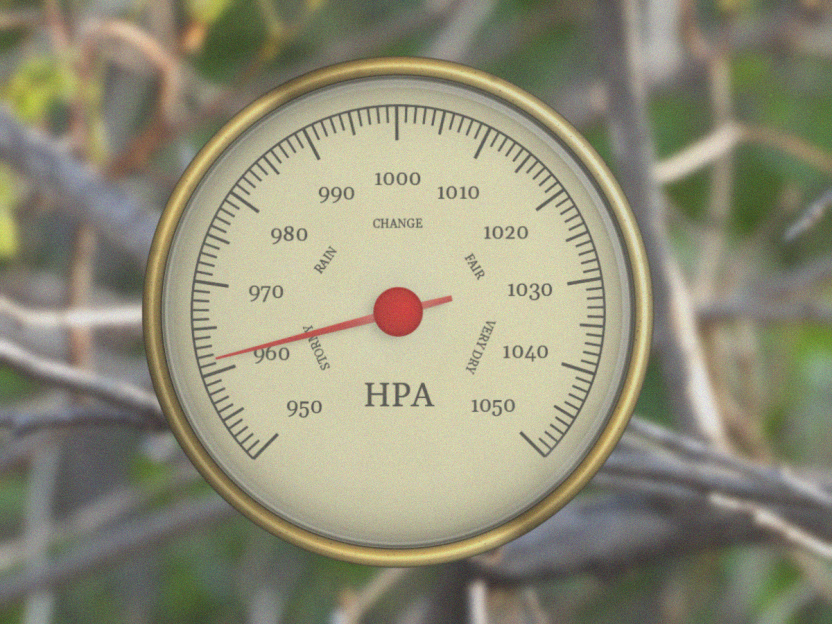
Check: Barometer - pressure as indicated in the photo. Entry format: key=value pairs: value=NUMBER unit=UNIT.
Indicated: value=961.5 unit=hPa
